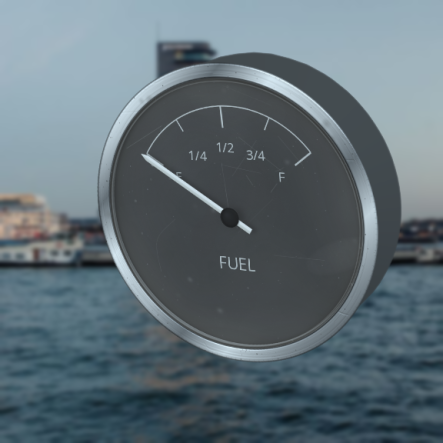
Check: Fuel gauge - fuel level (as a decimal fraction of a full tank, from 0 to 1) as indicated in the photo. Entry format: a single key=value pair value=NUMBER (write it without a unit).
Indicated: value=0
